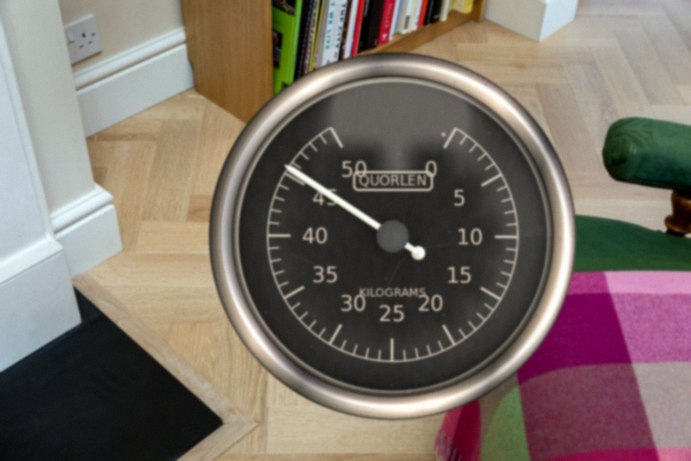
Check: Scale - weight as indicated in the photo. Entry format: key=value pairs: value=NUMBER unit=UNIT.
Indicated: value=45.5 unit=kg
